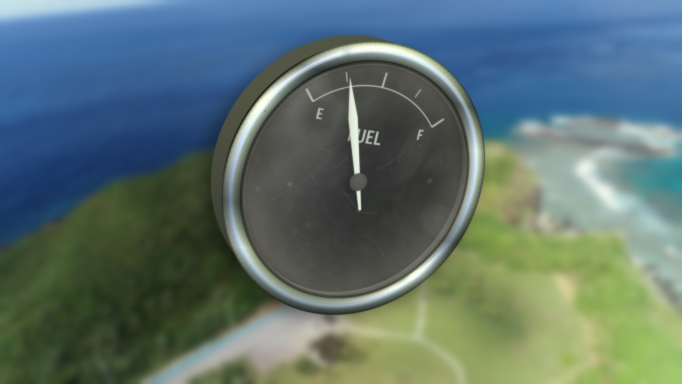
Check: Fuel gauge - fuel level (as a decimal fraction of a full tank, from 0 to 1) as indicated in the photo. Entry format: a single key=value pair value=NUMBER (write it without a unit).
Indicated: value=0.25
